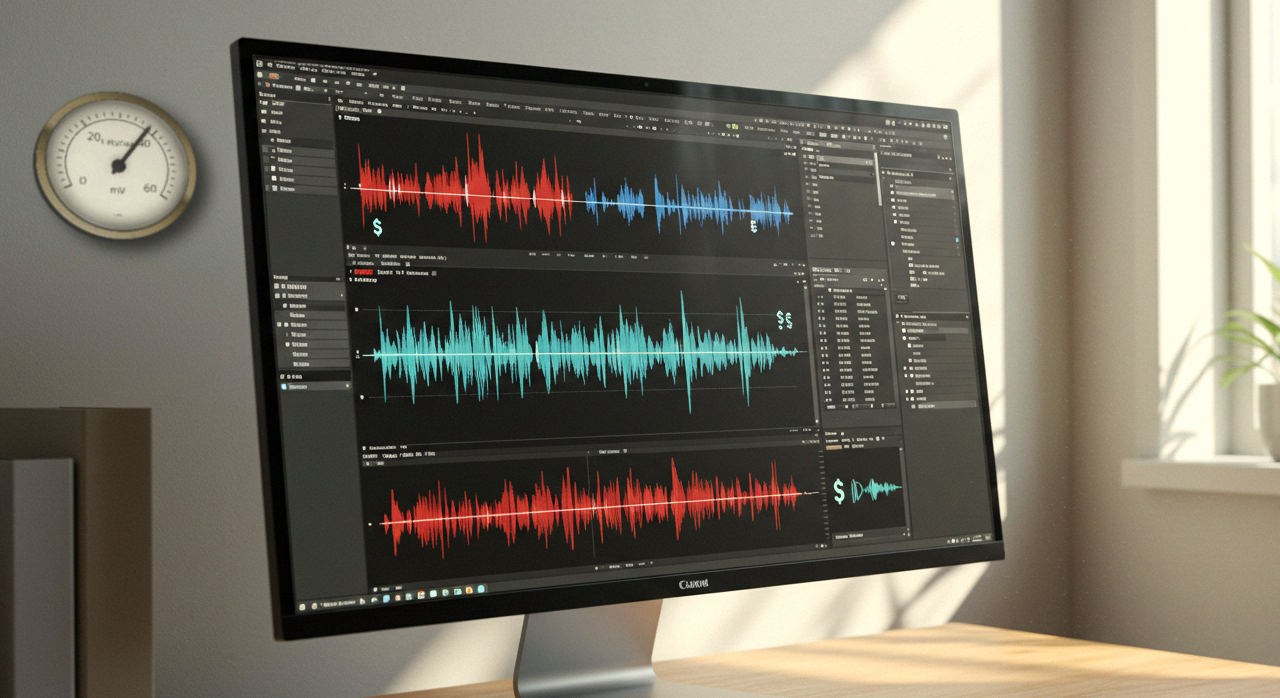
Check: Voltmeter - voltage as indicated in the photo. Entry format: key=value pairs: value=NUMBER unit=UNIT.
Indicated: value=38 unit=mV
